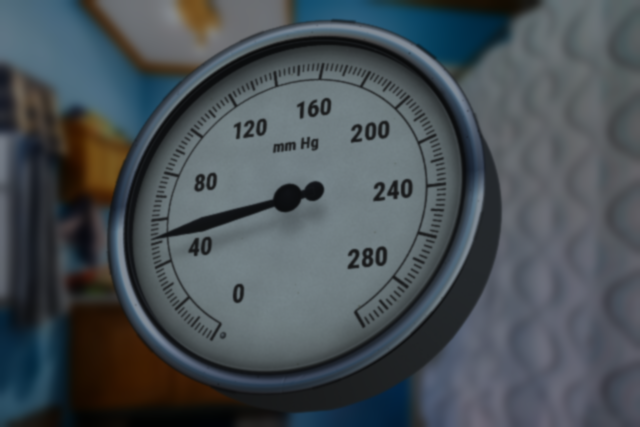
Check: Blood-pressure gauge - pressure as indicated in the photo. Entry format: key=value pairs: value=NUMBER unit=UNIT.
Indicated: value=50 unit=mmHg
